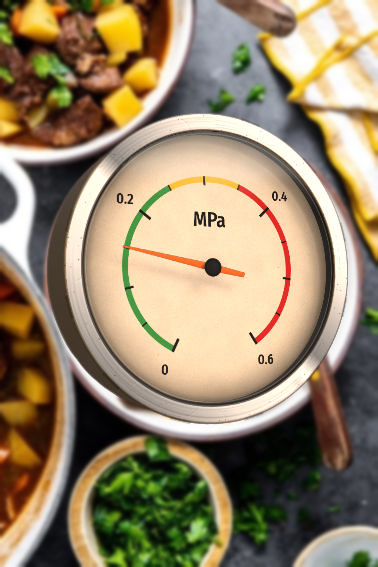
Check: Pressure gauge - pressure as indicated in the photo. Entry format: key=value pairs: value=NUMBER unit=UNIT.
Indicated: value=0.15 unit=MPa
